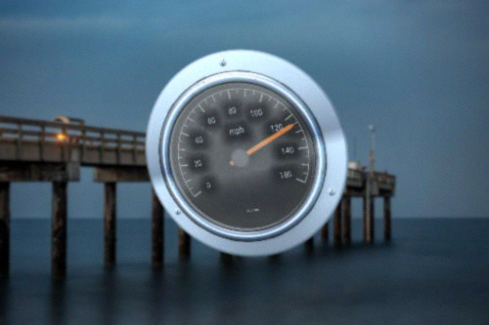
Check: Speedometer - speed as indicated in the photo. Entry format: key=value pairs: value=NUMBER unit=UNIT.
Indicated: value=125 unit=mph
